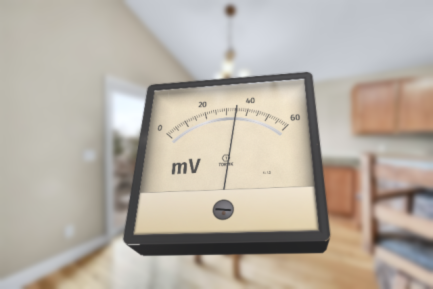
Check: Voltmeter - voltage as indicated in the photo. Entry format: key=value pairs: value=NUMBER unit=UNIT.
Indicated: value=35 unit=mV
